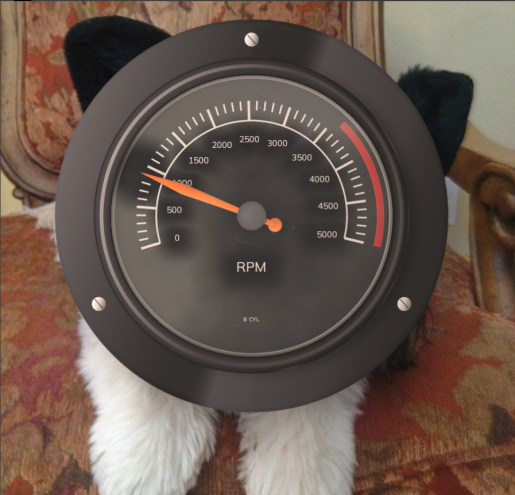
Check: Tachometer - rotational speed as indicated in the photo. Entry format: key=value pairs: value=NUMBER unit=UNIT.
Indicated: value=900 unit=rpm
